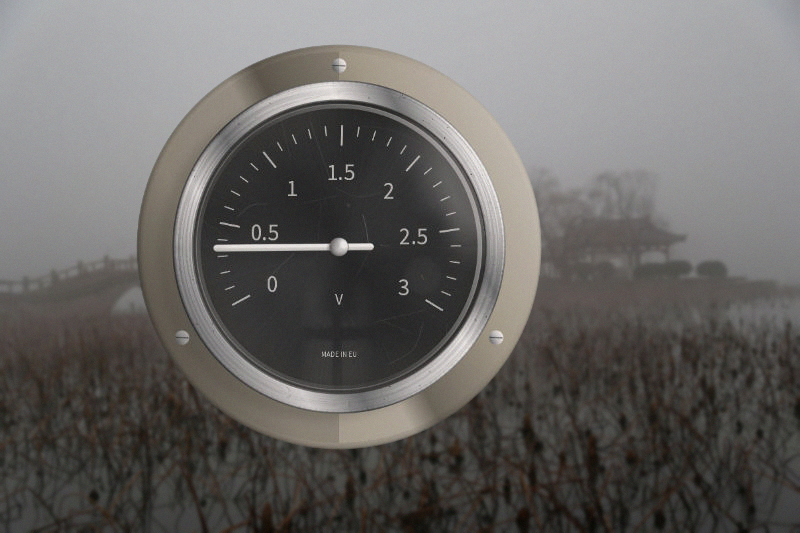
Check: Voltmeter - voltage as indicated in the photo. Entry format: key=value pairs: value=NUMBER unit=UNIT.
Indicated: value=0.35 unit=V
